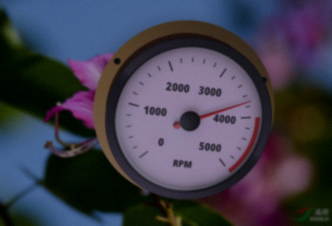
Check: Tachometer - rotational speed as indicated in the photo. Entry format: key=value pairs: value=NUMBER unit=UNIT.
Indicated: value=3700 unit=rpm
